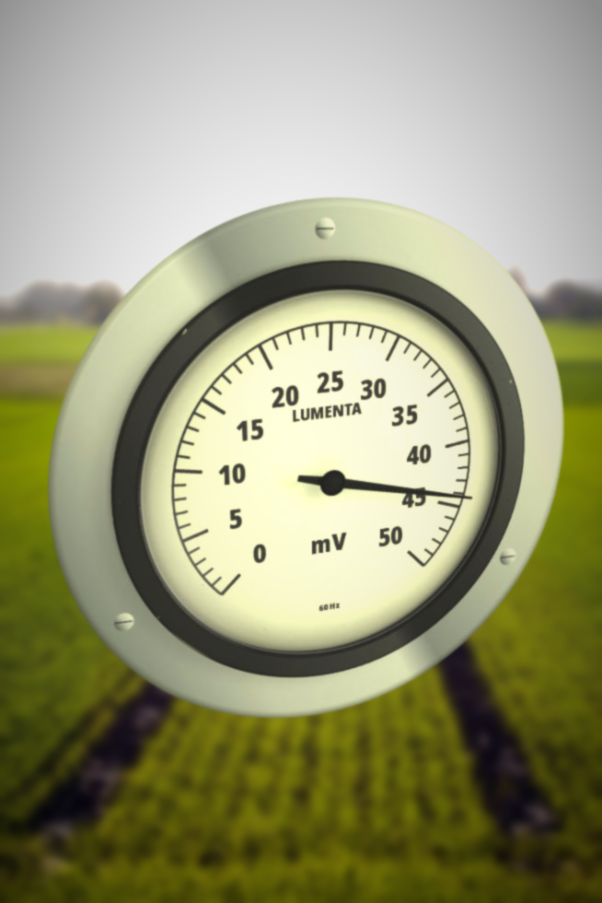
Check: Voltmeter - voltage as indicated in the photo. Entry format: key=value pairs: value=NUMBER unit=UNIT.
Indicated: value=44 unit=mV
